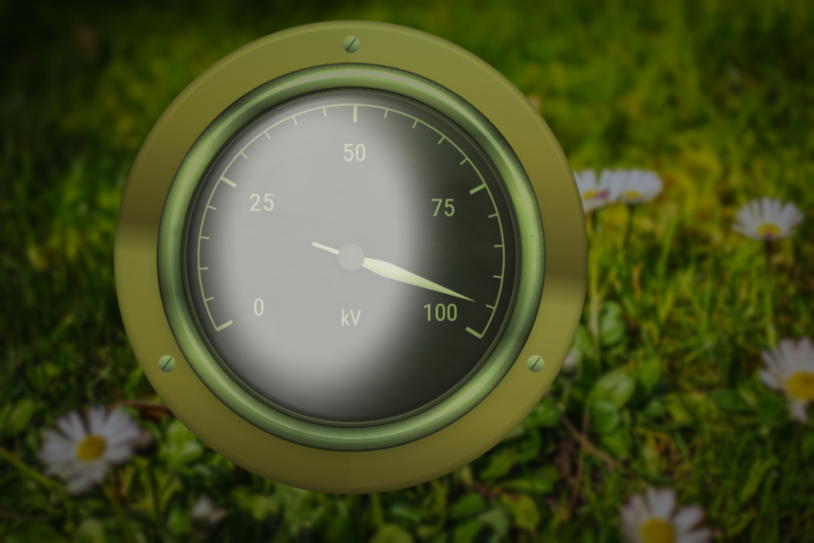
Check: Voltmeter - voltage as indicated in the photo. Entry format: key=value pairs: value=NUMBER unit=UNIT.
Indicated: value=95 unit=kV
